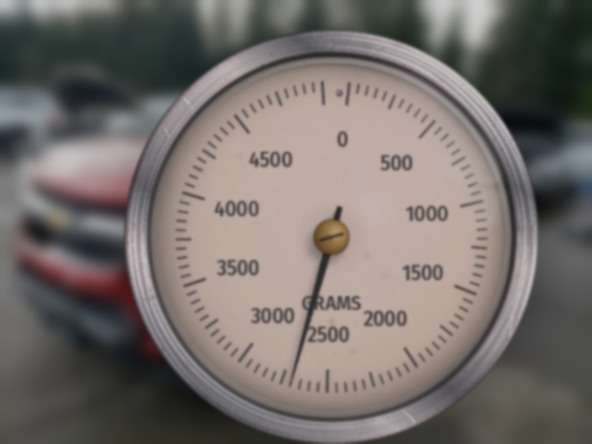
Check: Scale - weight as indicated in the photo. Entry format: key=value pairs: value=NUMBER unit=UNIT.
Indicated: value=2700 unit=g
